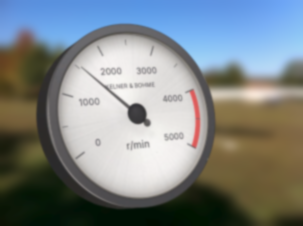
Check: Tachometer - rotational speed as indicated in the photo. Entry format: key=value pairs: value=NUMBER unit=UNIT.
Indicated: value=1500 unit=rpm
